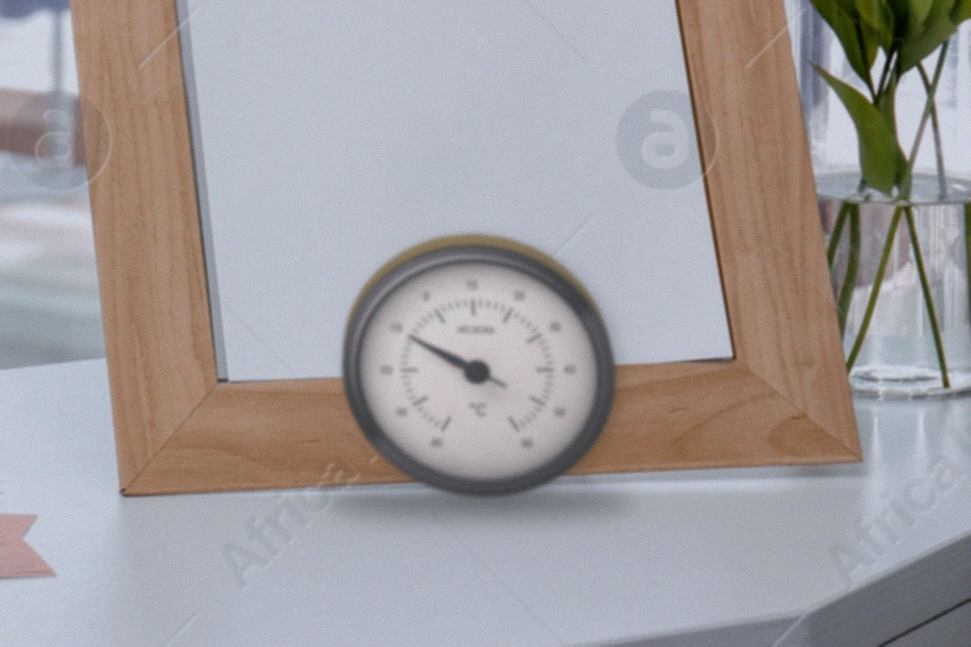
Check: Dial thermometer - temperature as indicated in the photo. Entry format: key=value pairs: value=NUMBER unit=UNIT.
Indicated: value=-10 unit=°C
